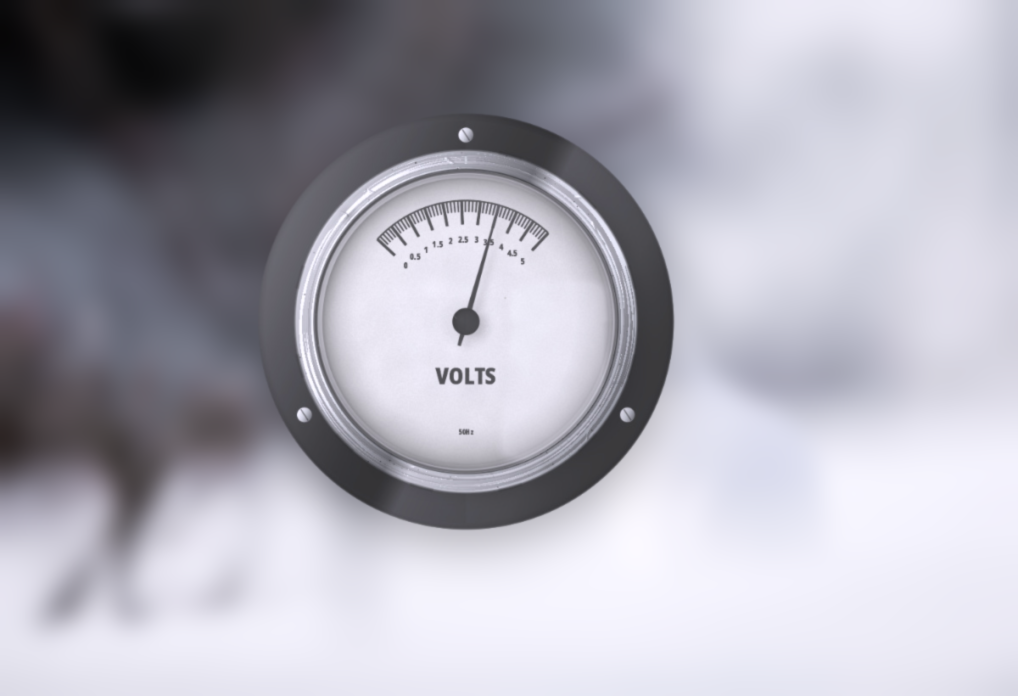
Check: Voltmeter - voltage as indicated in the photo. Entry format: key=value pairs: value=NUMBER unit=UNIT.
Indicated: value=3.5 unit=V
